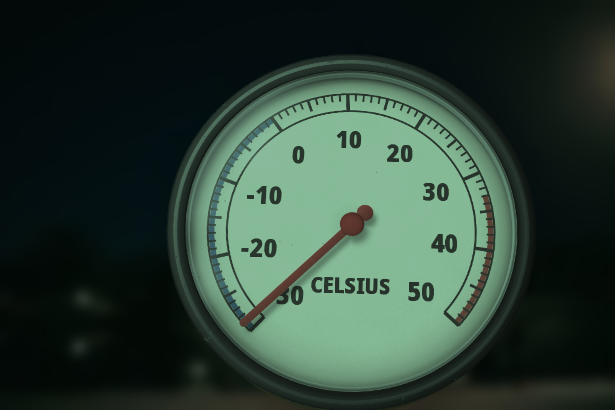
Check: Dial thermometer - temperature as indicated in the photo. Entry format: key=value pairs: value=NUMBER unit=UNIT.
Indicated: value=-29 unit=°C
